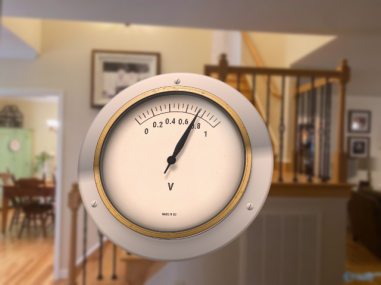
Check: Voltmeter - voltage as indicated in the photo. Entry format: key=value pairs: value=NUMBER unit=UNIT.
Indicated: value=0.75 unit=V
